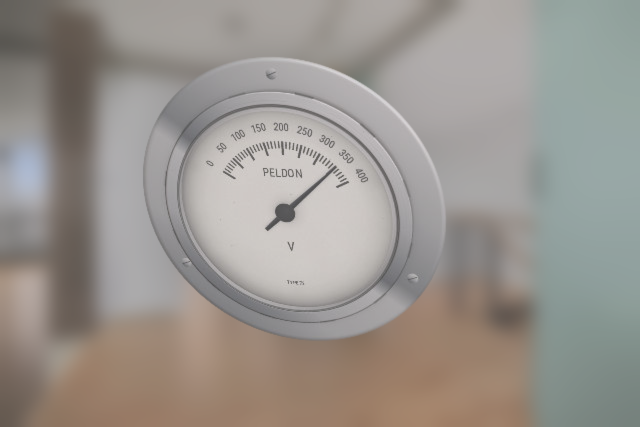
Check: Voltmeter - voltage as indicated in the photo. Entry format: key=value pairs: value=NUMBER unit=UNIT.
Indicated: value=350 unit=V
